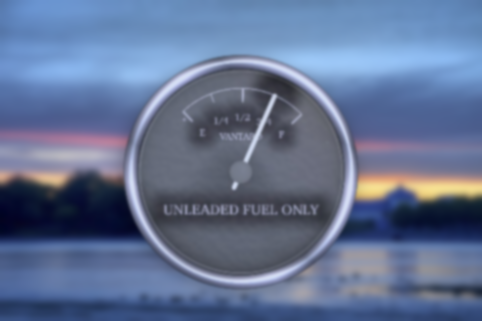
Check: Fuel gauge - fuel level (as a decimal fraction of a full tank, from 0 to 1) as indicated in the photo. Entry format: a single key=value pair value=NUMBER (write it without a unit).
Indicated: value=0.75
